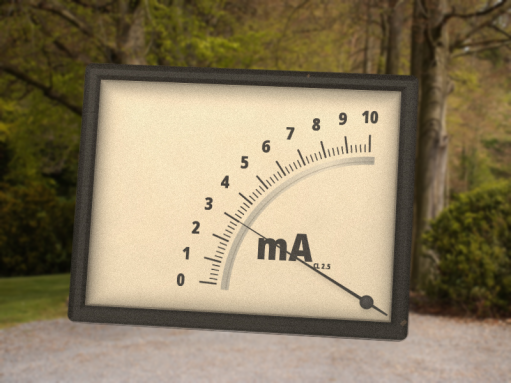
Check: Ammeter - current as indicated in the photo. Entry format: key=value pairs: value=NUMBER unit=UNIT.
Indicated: value=3 unit=mA
